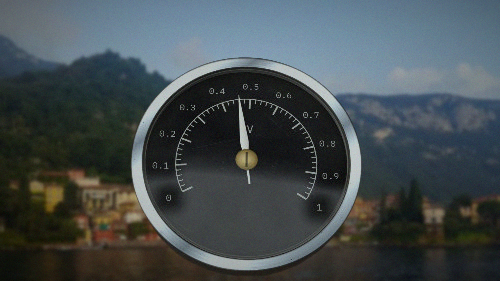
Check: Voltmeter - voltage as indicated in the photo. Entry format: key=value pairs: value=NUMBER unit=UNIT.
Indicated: value=0.46 unit=kV
